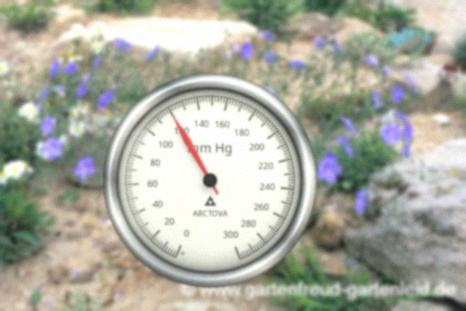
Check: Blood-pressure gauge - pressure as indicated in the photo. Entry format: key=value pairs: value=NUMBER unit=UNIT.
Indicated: value=120 unit=mmHg
